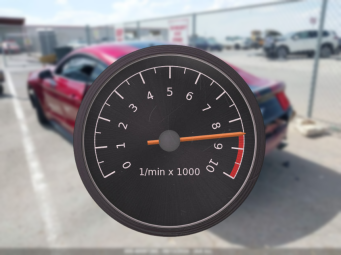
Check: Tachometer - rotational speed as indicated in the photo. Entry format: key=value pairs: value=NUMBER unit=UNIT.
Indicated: value=8500 unit=rpm
